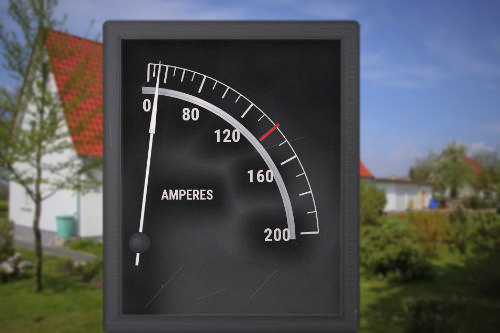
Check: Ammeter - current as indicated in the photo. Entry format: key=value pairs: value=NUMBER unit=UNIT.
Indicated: value=30 unit=A
